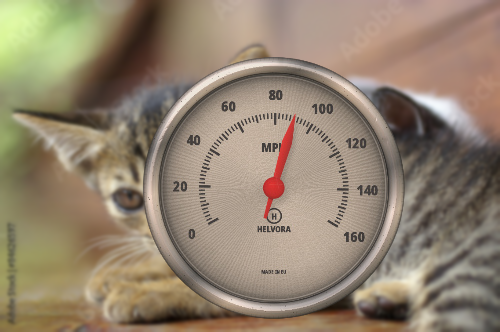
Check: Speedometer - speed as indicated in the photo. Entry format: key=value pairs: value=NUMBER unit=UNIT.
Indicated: value=90 unit=mph
